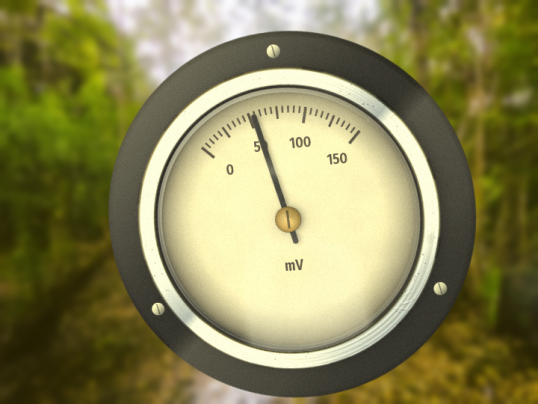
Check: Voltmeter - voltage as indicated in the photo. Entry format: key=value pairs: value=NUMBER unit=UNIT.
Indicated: value=55 unit=mV
